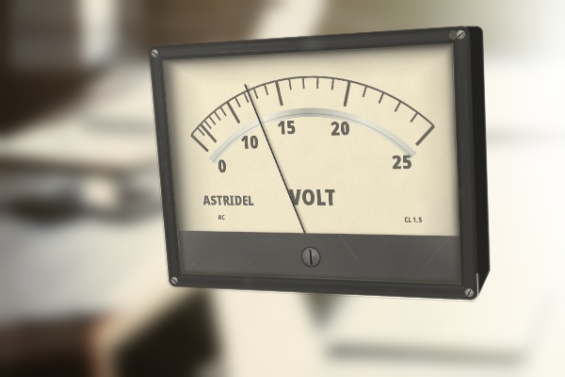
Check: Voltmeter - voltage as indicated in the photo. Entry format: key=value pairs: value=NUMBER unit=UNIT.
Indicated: value=12.5 unit=V
